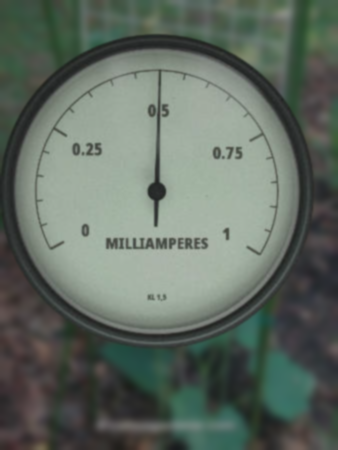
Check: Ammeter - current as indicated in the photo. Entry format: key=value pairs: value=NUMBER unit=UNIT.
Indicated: value=0.5 unit=mA
